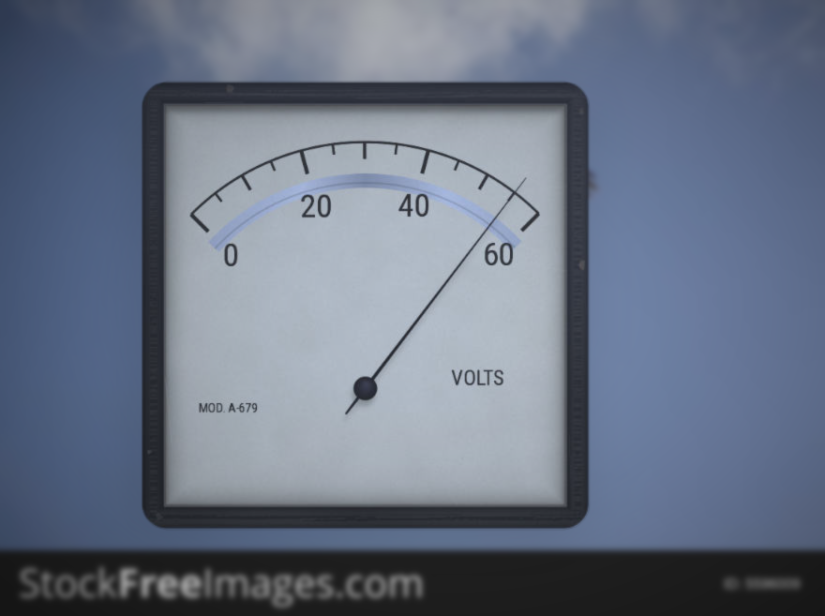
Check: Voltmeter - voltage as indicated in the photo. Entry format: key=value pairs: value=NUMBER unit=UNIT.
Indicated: value=55 unit=V
